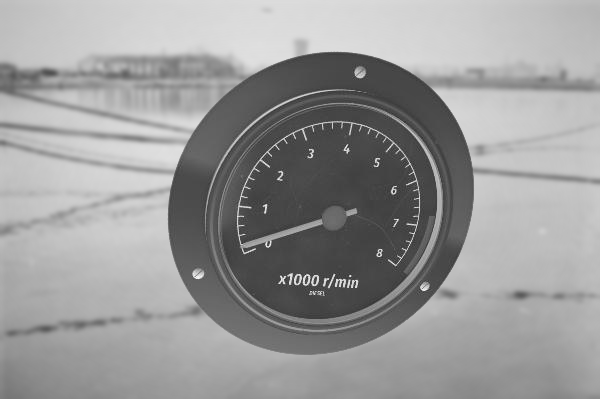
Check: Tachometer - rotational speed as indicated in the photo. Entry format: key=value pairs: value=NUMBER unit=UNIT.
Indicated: value=200 unit=rpm
